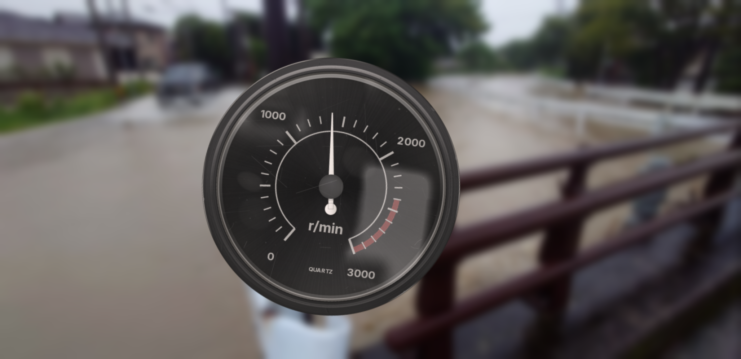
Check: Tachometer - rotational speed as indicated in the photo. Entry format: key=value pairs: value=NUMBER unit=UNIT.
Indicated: value=1400 unit=rpm
